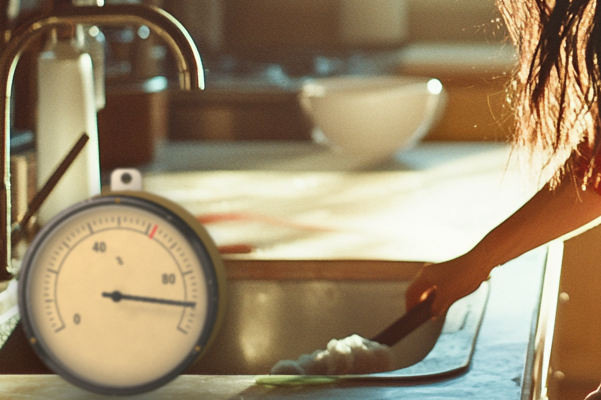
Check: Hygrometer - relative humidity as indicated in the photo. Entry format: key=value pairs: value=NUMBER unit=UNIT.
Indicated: value=90 unit=%
